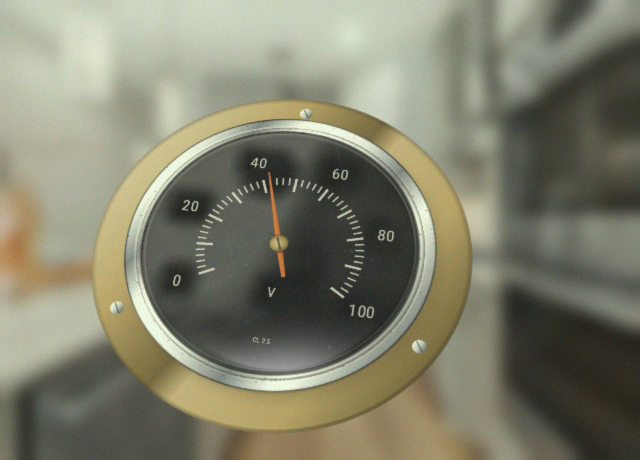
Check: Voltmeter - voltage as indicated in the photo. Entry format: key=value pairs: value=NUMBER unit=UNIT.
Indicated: value=42 unit=V
